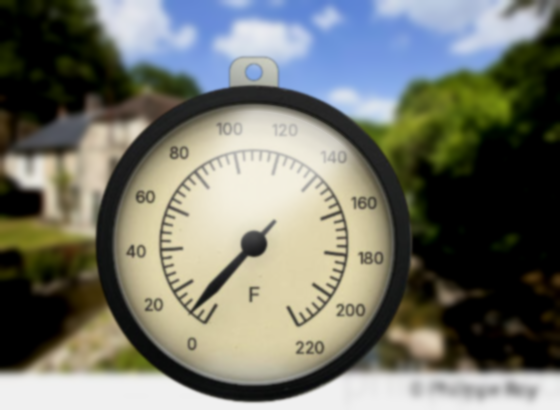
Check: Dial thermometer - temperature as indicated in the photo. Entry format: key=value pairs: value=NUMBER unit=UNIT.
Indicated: value=8 unit=°F
